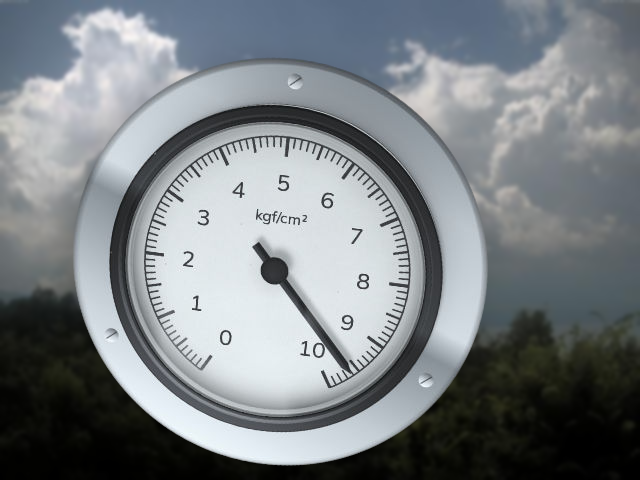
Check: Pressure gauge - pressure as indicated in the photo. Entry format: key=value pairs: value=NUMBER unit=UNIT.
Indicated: value=9.6 unit=kg/cm²
